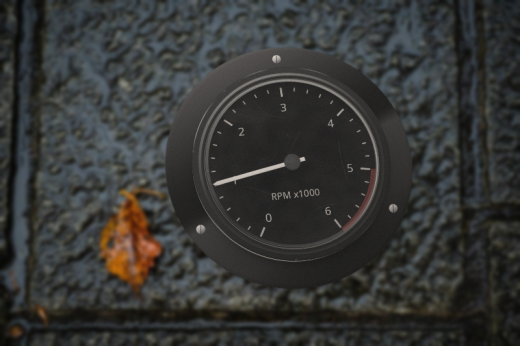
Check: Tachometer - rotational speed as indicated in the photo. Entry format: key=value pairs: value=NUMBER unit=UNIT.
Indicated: value=1000 unit=rpm
